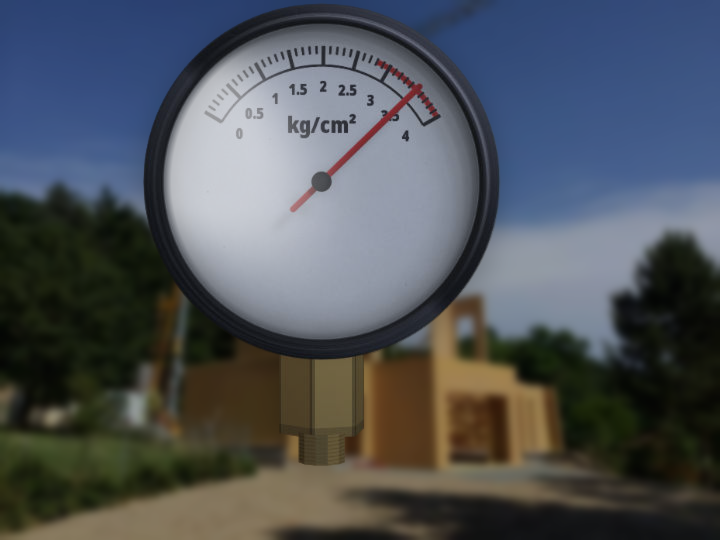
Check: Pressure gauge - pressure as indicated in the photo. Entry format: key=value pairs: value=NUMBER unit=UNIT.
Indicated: value=3.5 unit=kg/cm²
